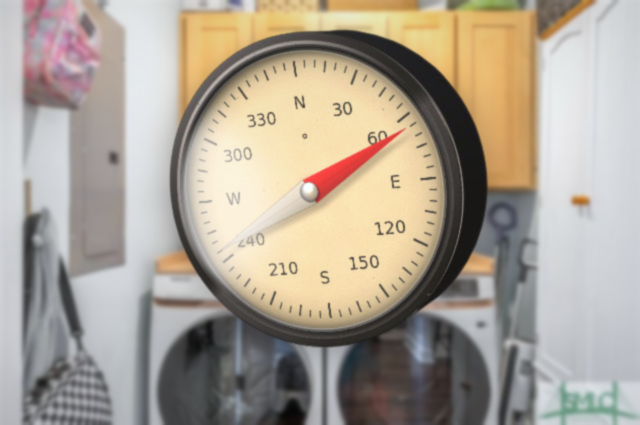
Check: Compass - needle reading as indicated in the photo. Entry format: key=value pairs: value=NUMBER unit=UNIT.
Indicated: value=65 unit=°
